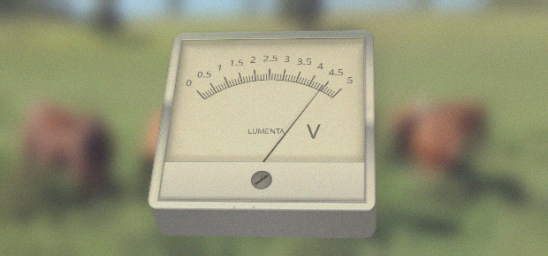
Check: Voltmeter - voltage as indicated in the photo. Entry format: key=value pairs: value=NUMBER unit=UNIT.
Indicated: value=4.5 unit=V
